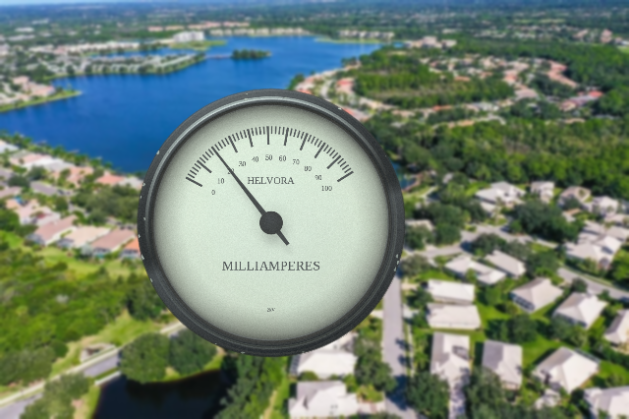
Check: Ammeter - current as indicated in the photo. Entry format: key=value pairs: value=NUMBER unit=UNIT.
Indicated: value=20 unit=mA
